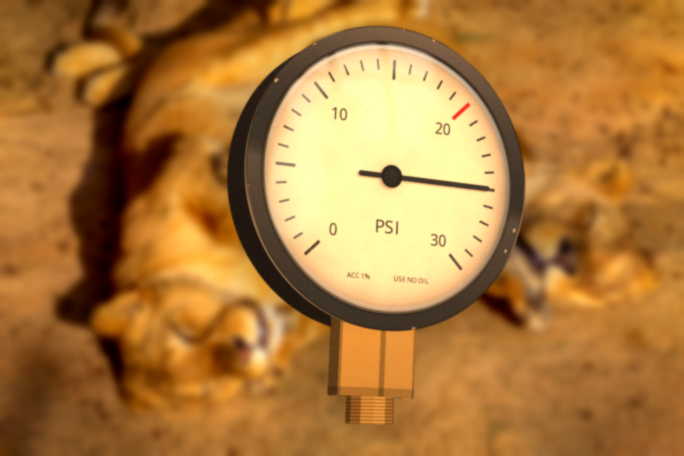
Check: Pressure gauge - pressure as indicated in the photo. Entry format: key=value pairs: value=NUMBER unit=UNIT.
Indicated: value=25 unit=psi
